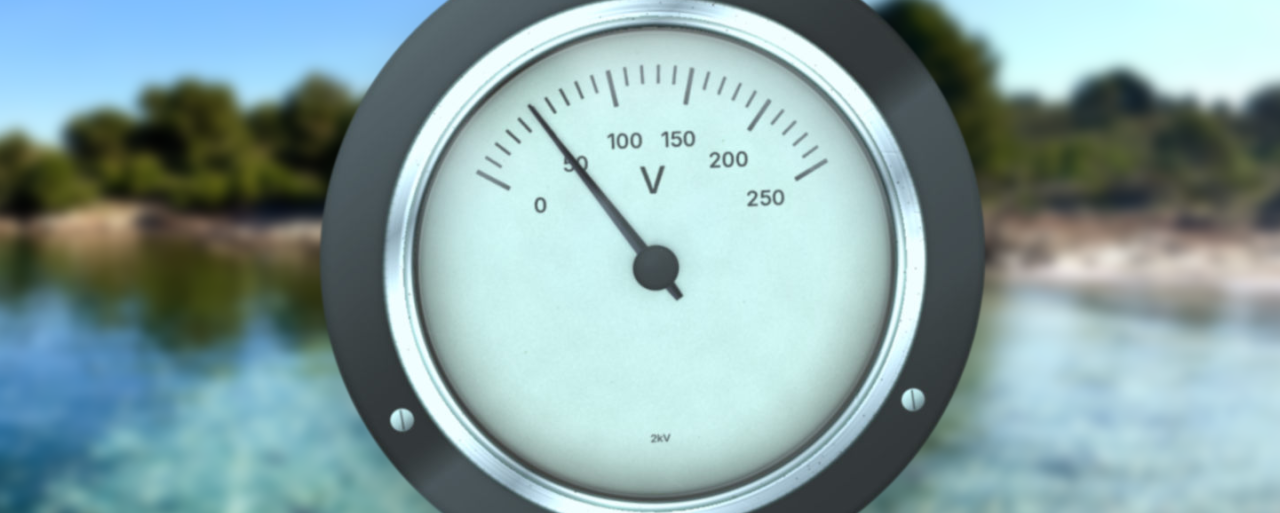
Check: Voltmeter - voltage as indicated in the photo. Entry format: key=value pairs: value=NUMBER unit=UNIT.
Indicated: value=50 unit=V
